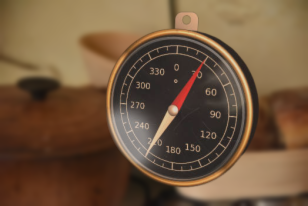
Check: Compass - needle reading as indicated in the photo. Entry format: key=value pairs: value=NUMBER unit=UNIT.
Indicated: value=30 unit=°
